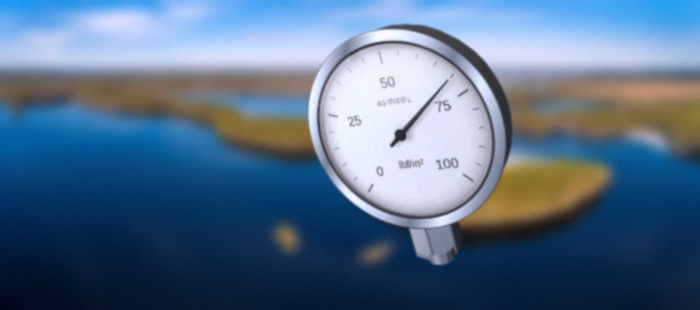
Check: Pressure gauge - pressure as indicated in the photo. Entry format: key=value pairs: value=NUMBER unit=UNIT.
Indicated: value=70 unit=psi
